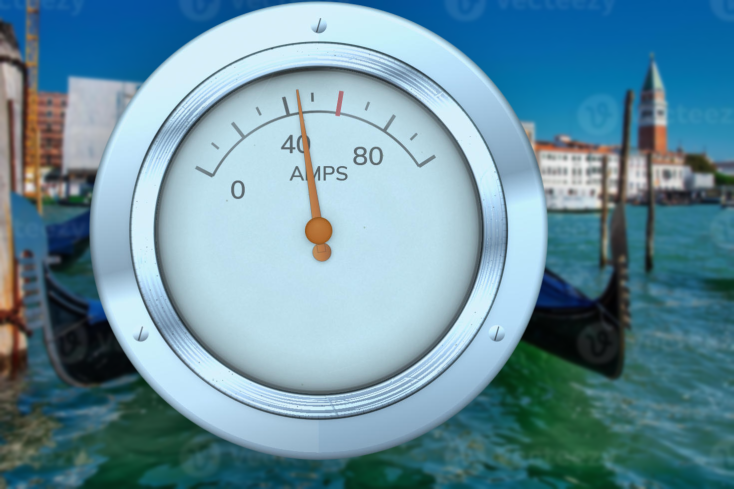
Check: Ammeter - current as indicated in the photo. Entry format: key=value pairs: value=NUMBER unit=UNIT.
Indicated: value=45 unit=A
